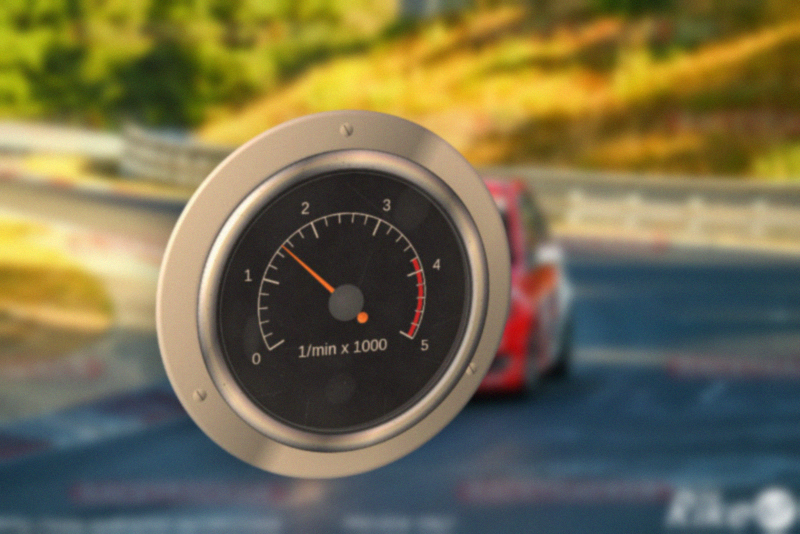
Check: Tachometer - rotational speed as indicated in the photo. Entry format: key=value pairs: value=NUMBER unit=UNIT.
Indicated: value=1500 unit=rpm
